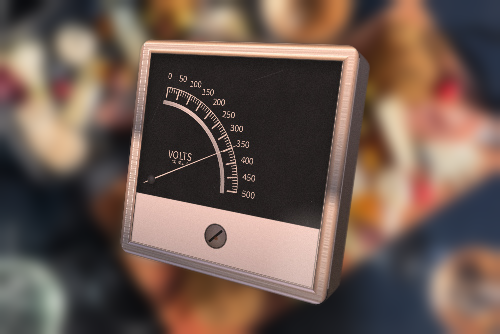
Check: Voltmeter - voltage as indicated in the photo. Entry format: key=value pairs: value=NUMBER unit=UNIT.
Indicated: value=350 unit=V
